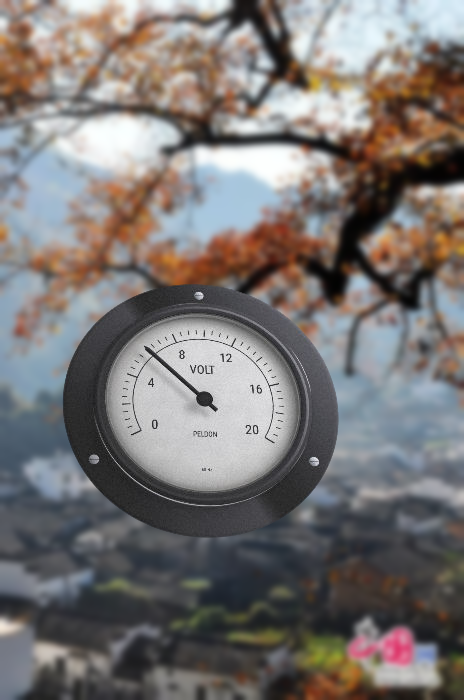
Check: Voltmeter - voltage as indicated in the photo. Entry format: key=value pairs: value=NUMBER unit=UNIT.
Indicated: value=6 unit=V
